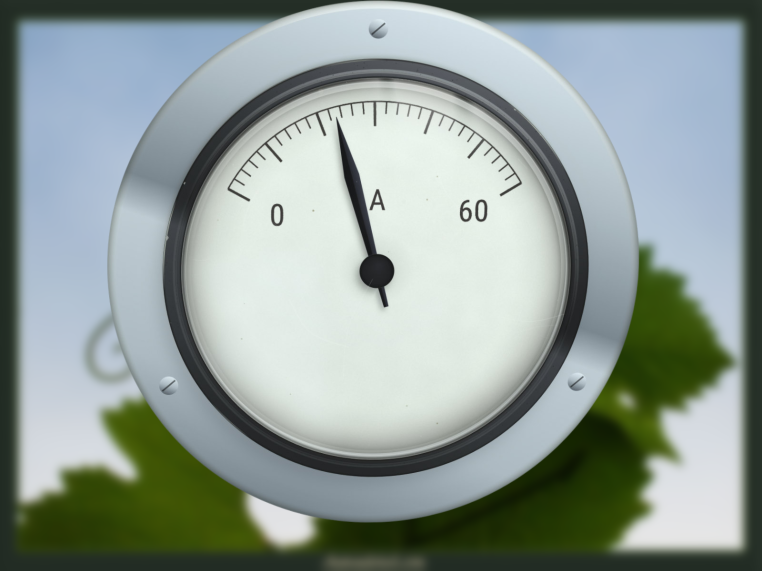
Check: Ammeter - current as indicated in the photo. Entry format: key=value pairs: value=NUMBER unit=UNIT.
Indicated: value=23 unit=A
